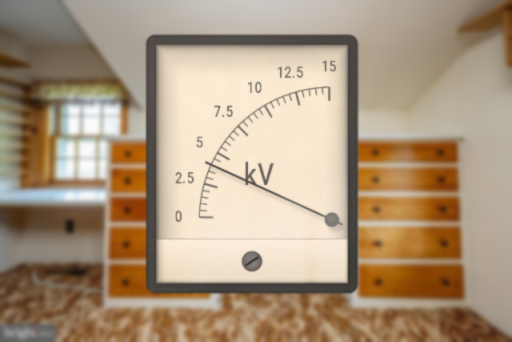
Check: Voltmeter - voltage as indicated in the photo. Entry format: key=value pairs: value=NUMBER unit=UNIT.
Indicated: value=4 unit=kV
